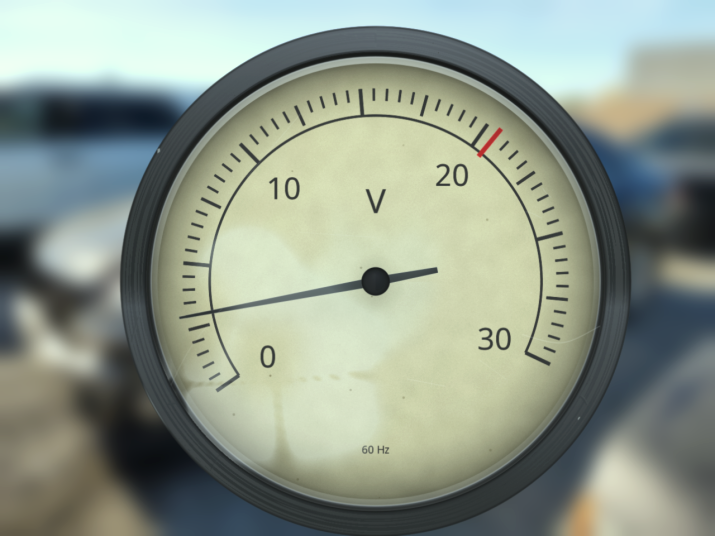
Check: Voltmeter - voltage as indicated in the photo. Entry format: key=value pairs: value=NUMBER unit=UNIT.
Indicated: value=3 unit=V
